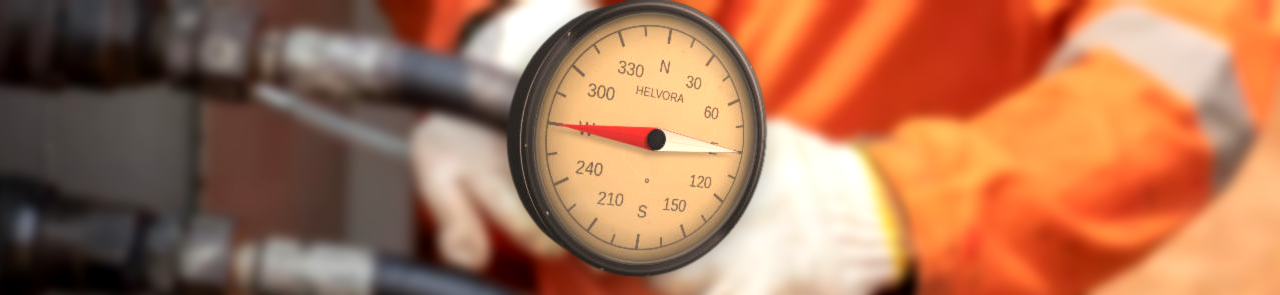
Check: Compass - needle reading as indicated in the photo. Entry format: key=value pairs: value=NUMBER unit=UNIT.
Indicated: value=270 unit=°
